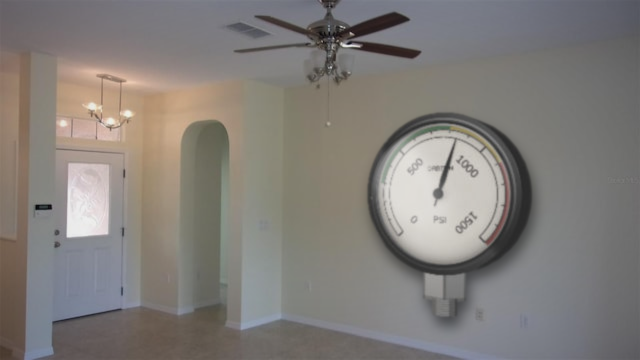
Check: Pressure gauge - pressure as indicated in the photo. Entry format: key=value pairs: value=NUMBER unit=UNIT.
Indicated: value=850 unit=psi
